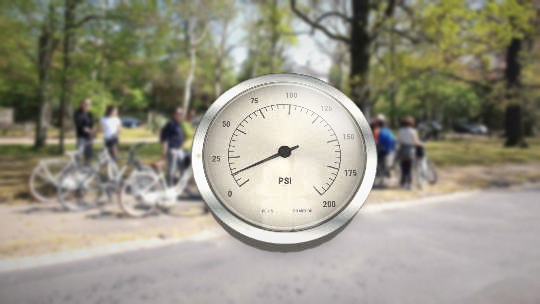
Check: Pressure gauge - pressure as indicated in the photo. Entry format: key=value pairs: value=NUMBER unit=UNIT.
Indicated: value=10 unit=psi
